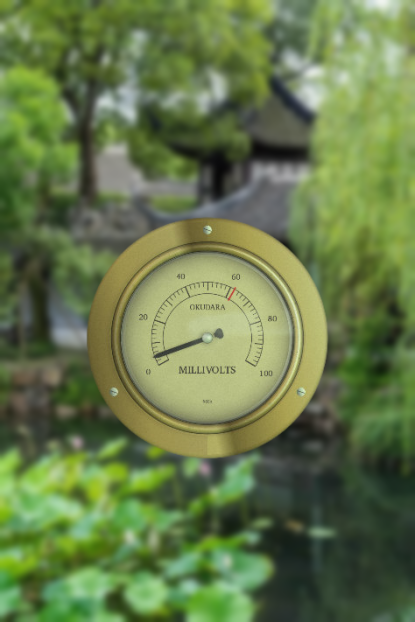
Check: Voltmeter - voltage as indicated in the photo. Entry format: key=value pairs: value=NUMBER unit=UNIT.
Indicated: value=4 unit=mV
